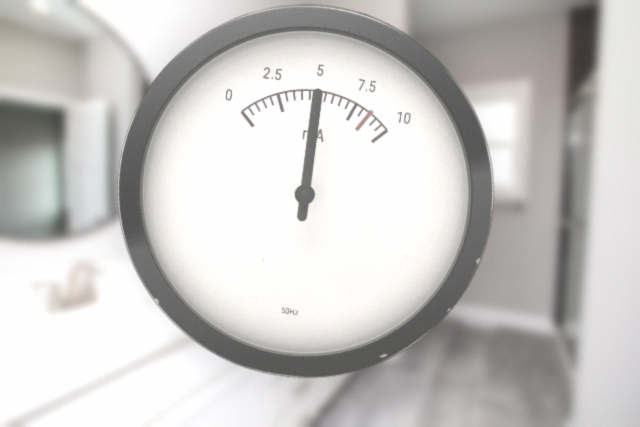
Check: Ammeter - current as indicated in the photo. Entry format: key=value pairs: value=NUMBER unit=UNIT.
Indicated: value=5 unit=mA
